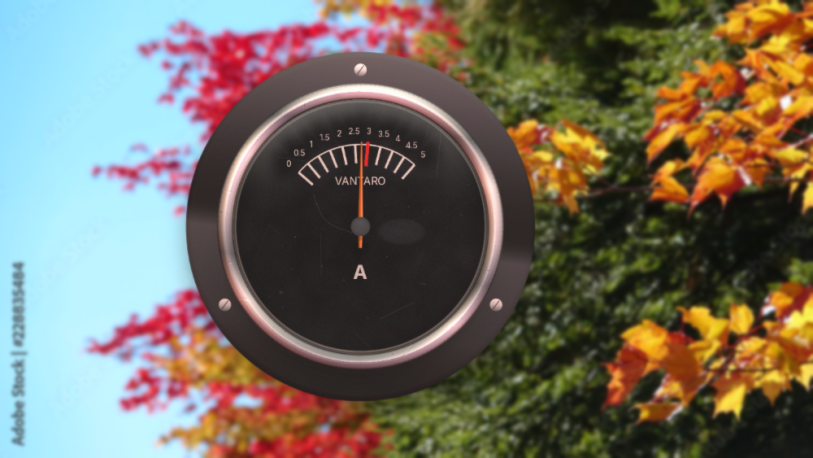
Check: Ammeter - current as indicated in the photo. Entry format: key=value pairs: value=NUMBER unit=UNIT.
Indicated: value=2.75 unit=A
